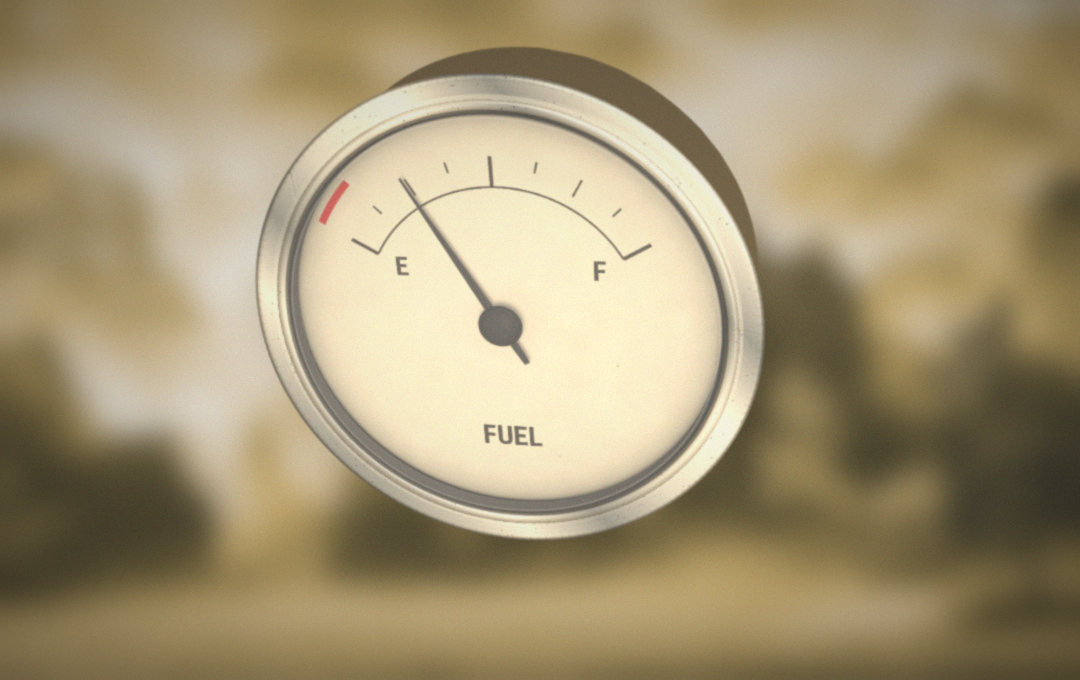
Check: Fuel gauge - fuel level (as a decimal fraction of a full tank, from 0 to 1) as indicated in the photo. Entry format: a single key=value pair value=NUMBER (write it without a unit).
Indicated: value=0.25
